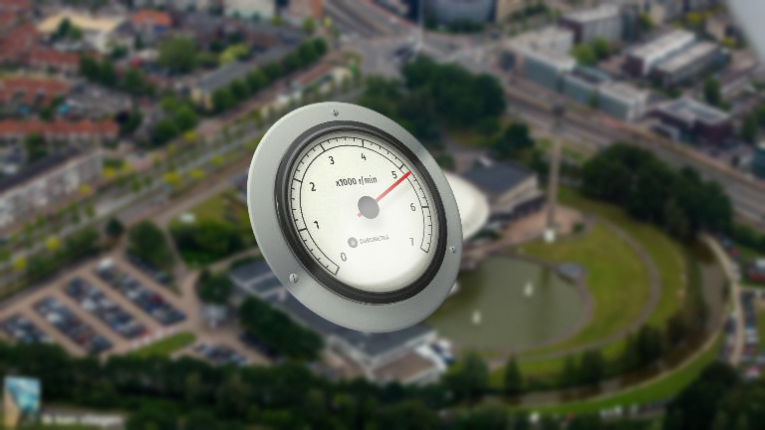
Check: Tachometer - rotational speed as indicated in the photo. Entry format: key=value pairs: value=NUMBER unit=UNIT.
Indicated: value=5200 unit=rpm
